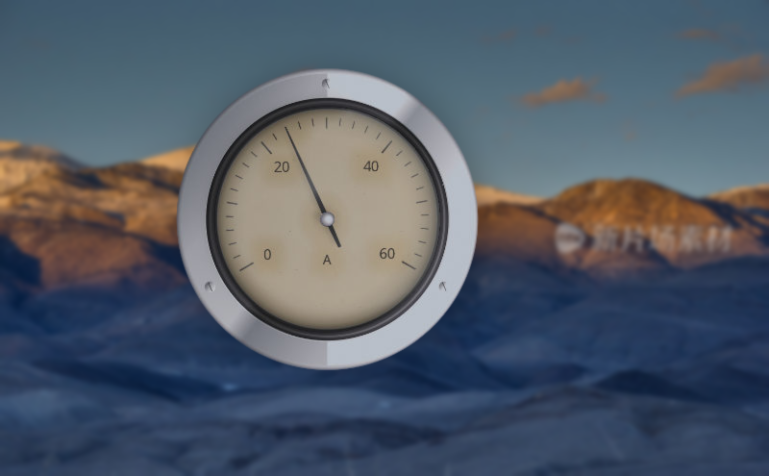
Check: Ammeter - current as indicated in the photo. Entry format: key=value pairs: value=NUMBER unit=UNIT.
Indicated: value=24 unit=A
